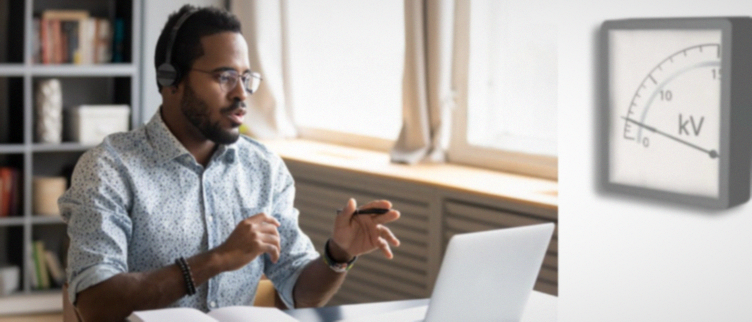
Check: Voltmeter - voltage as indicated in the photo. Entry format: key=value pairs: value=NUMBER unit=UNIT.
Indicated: value=5 unit=kV
